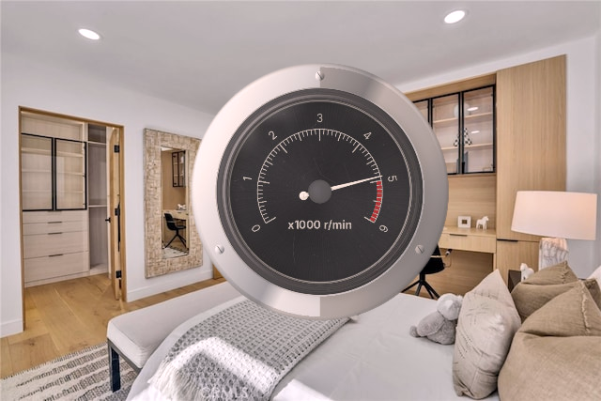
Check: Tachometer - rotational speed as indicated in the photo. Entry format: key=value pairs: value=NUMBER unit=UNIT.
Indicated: value=4900 unit=rpm
